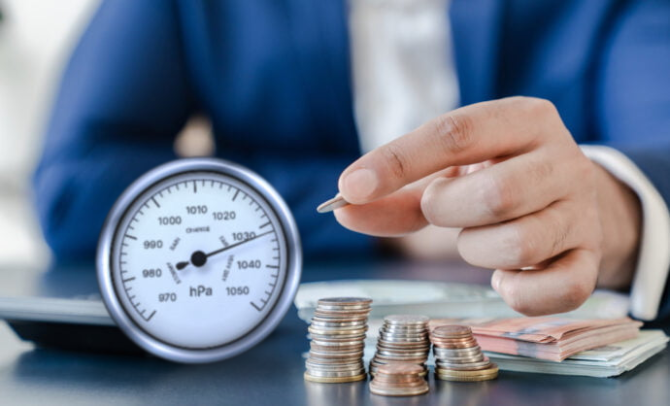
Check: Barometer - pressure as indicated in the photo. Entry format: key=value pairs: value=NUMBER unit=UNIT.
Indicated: value=1032 unit=hPa
